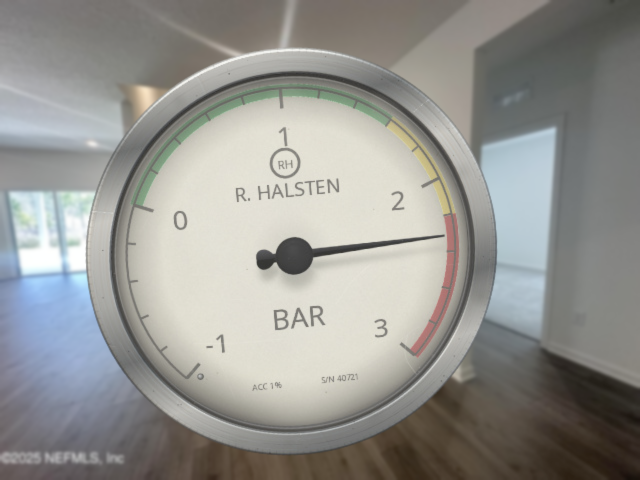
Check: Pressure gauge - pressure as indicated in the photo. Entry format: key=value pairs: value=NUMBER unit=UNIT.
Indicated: value=2.3 unit=bar
